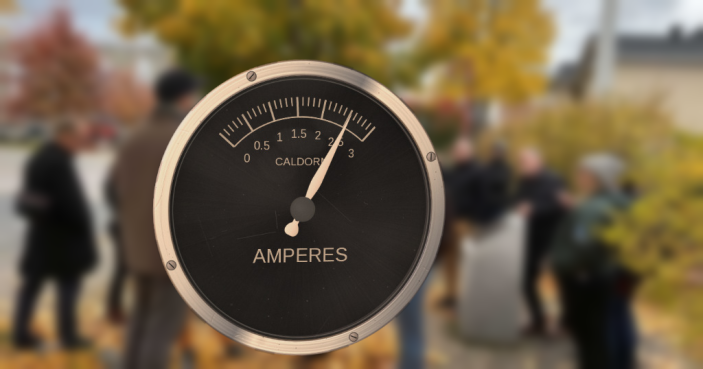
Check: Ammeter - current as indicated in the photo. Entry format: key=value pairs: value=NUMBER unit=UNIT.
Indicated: value=2.5 unit=A
